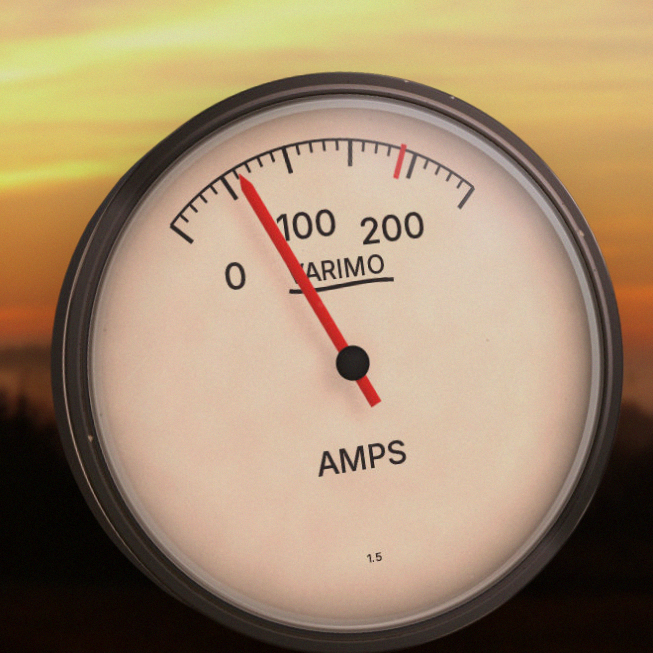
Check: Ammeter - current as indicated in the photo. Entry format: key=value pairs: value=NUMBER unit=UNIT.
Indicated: value=60 unit=A
